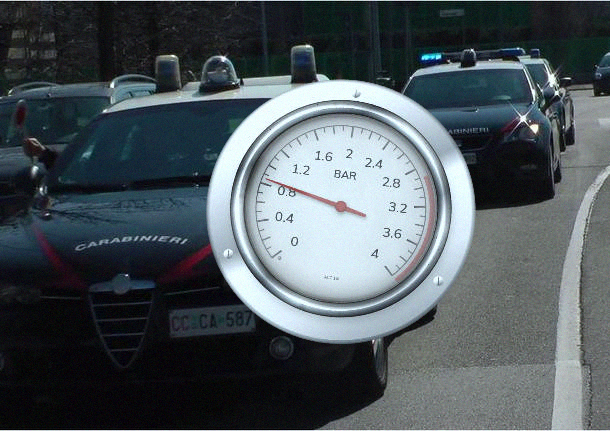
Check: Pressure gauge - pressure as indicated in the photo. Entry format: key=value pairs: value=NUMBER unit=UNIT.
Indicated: value=0.85 unit=bar
